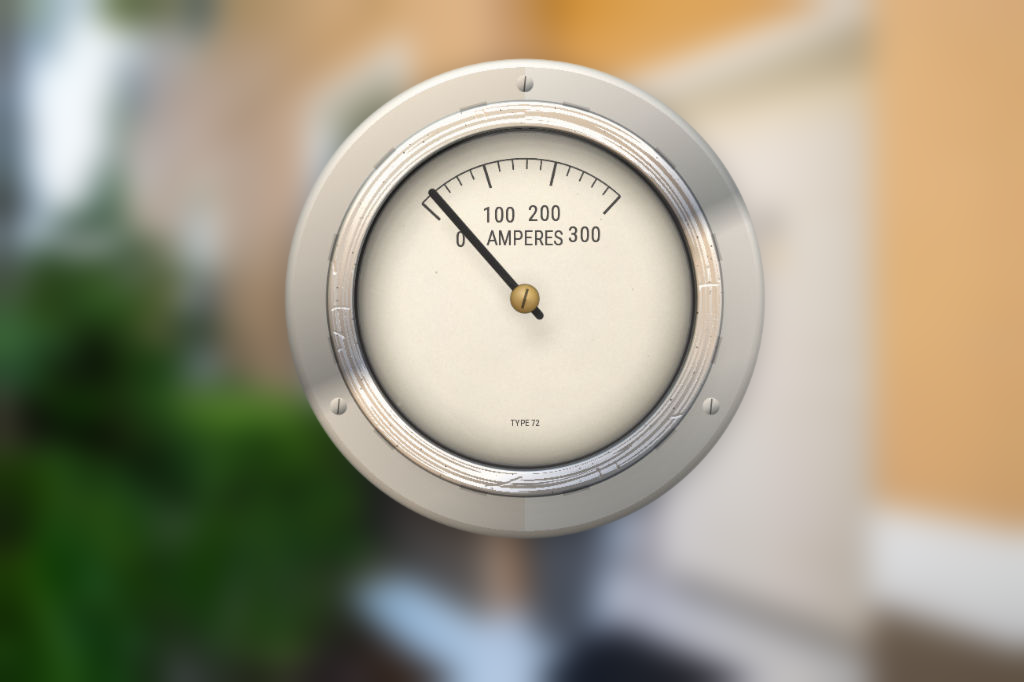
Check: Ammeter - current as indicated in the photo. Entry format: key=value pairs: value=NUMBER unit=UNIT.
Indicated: value=20 unit=A
